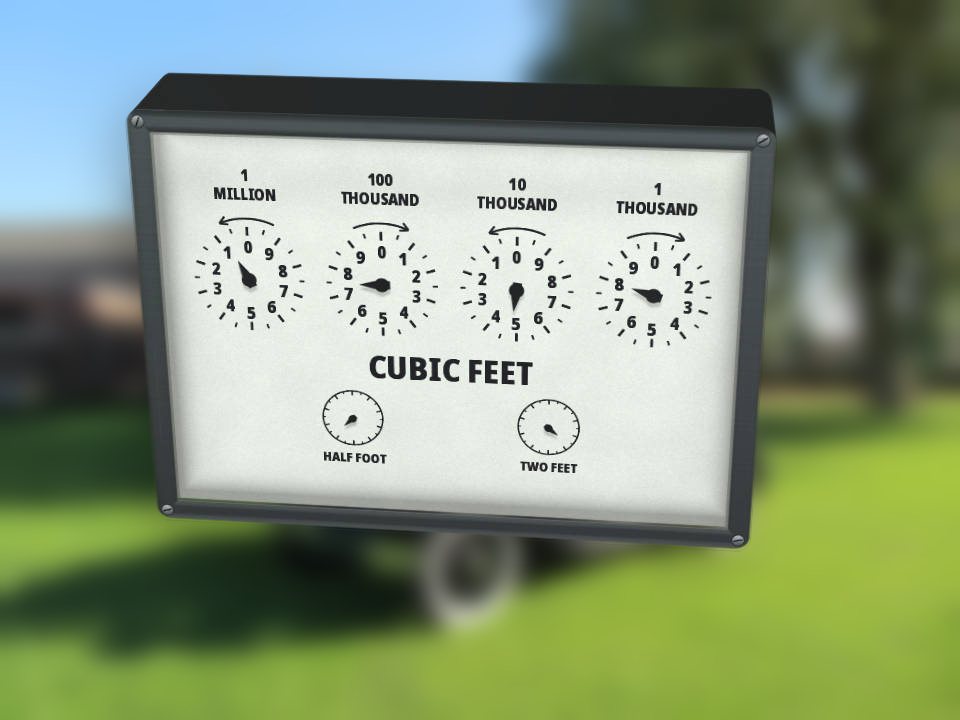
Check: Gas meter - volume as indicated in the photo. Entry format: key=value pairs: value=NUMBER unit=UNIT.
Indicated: value=74800 unit=ft³
